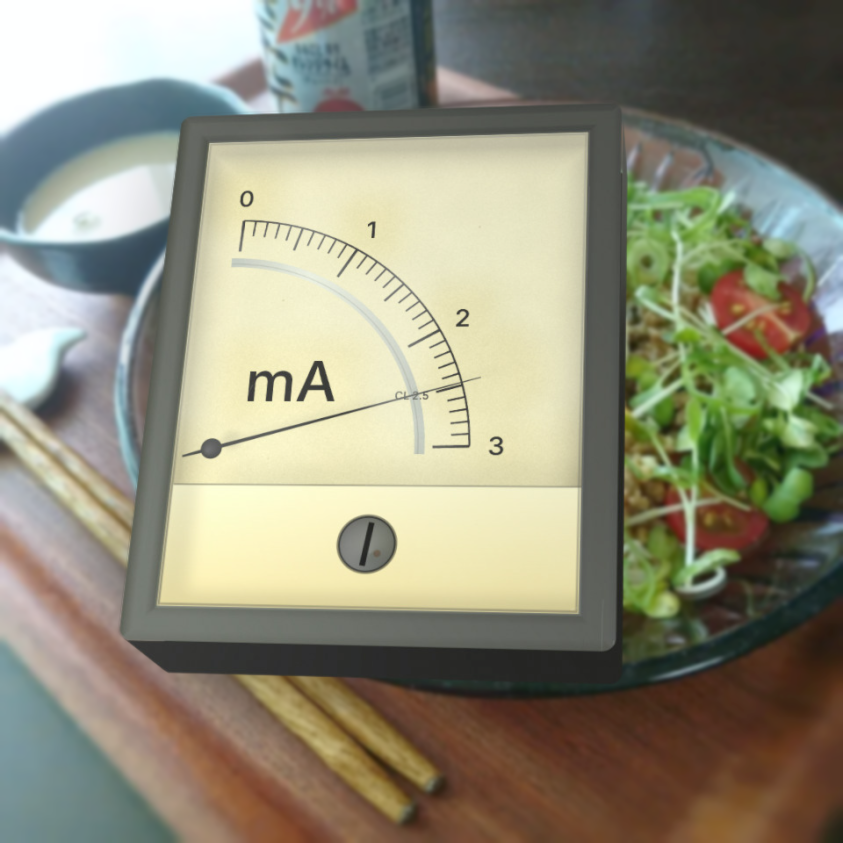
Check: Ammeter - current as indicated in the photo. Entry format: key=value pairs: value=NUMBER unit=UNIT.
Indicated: value=2.5 unit=mA
